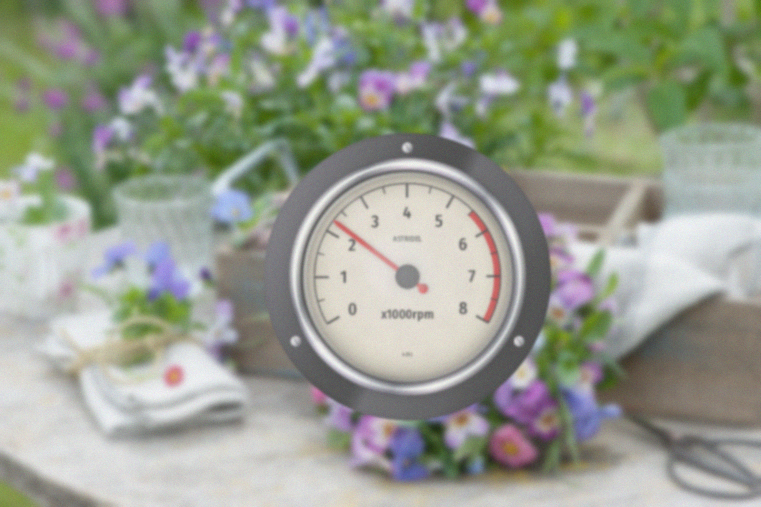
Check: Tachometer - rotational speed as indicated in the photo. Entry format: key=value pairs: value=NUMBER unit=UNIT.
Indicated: value=2250 unit=rpm
